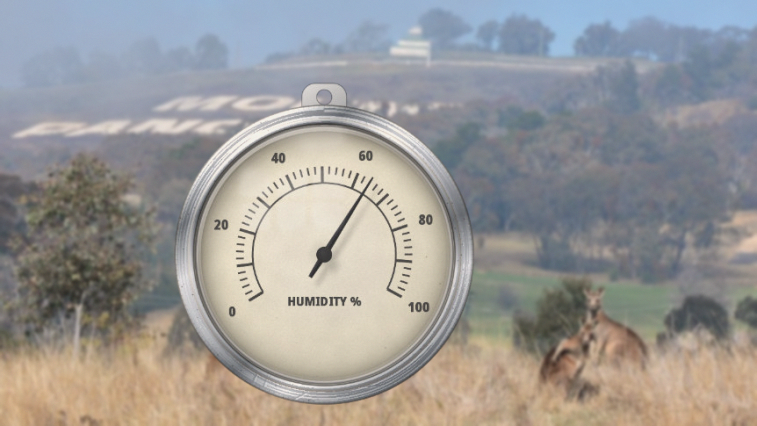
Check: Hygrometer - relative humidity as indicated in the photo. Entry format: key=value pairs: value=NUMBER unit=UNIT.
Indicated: value=64 unit=%
